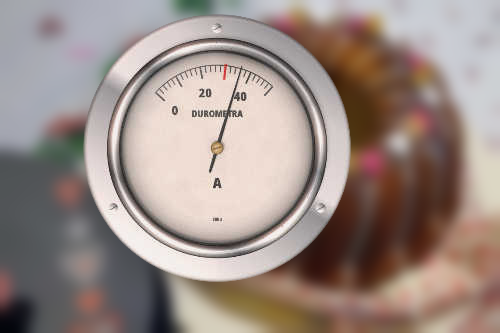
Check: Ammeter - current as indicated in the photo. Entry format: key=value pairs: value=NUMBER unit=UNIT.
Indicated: value=36 unit=A
